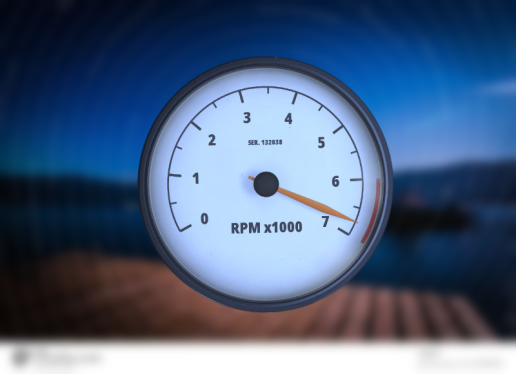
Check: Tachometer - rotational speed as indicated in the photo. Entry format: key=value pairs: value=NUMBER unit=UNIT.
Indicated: value=6750 unit=rpm
